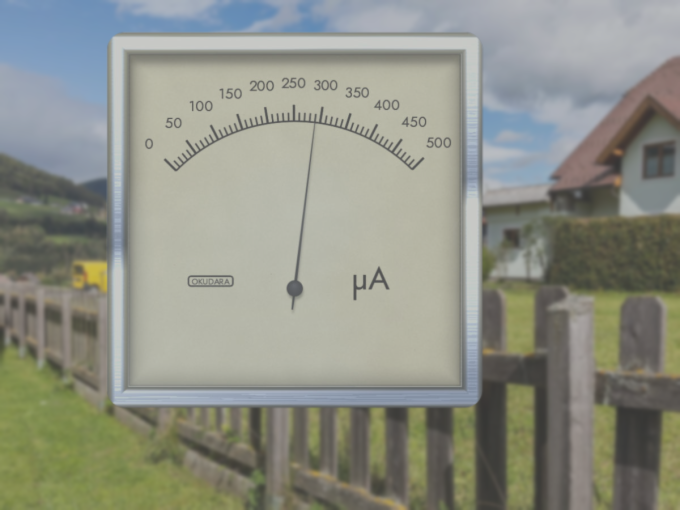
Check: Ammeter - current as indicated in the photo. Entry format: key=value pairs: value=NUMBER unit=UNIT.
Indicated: value=290 unit=µA
